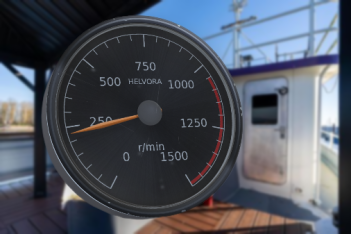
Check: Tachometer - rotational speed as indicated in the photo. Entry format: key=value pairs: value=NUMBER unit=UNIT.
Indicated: value=225 unit=rpm
